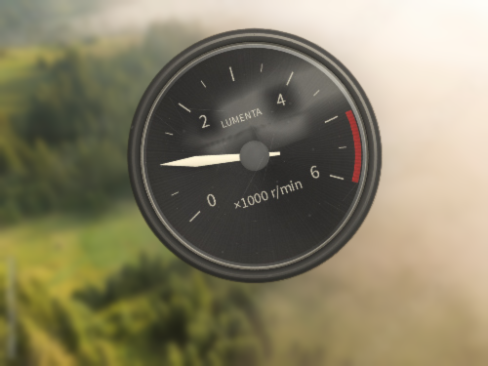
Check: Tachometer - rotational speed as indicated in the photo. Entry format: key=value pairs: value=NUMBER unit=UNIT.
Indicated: value=1000 unit=rpm
